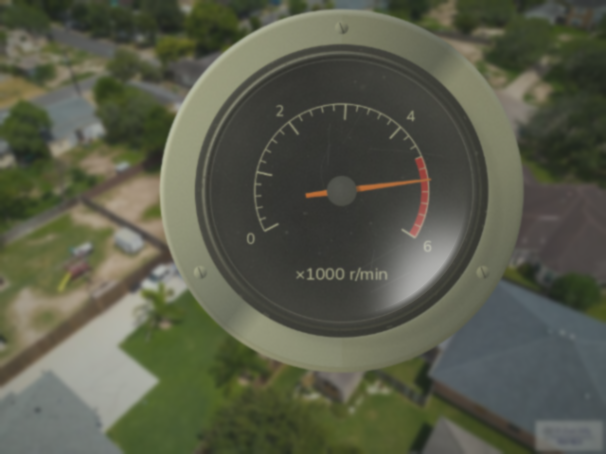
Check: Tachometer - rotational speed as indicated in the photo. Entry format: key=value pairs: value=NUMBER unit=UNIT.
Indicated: value=5000 unit=rpm
